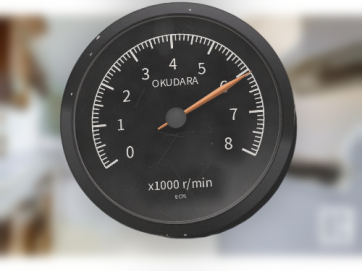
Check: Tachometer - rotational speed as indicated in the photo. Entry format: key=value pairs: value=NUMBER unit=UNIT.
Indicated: value=6100 unit=rpm
